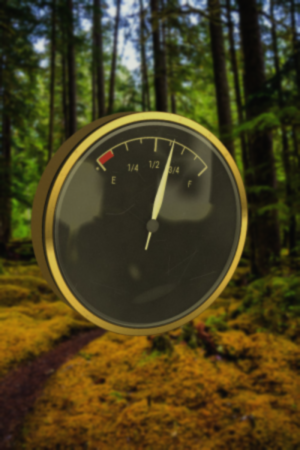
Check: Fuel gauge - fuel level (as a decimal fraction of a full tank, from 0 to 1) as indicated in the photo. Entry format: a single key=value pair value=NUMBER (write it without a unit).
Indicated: value=0.625
